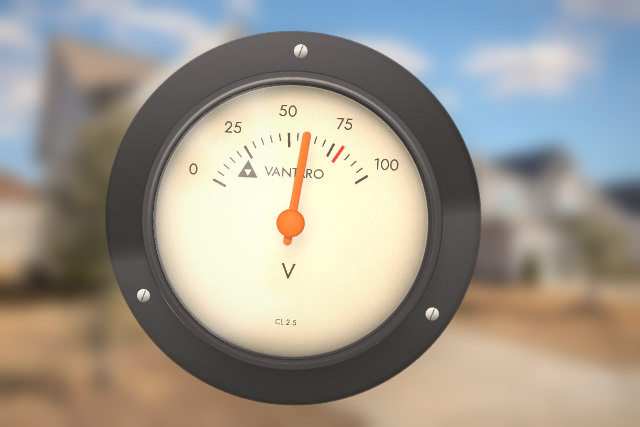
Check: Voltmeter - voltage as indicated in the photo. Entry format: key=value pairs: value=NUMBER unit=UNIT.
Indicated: value=60 unit=V
